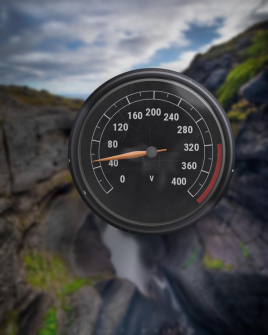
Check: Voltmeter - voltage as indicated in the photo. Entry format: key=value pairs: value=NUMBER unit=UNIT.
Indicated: value=50 unit=V
